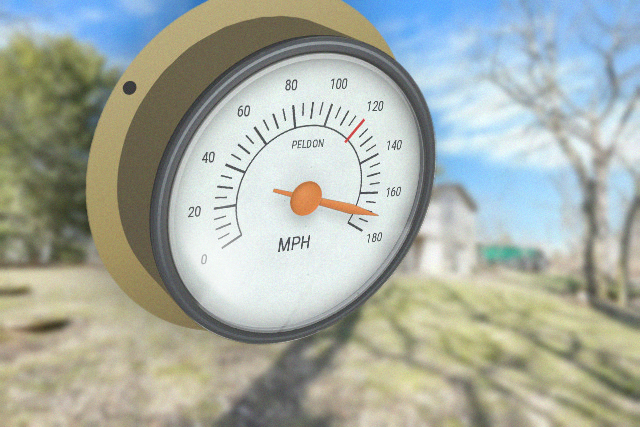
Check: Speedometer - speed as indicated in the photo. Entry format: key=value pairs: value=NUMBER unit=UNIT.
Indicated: value=170 unit=mph
